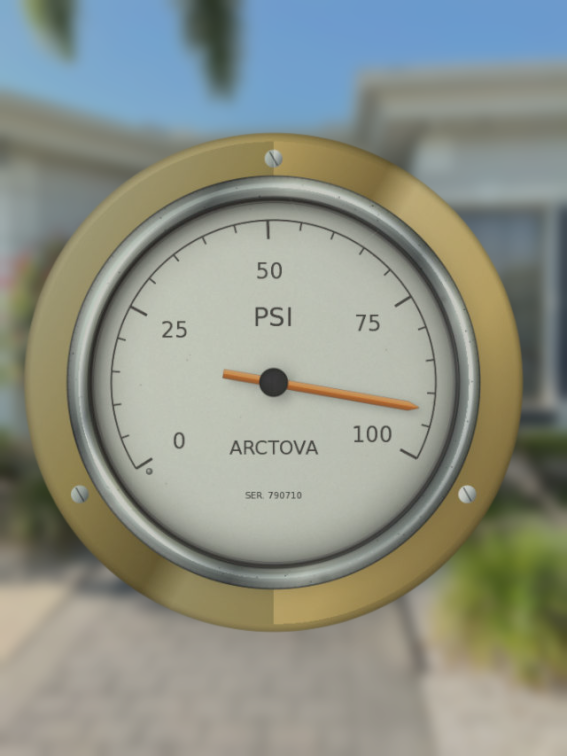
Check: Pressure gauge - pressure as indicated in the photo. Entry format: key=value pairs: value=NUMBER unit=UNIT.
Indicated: value=92.5 unit=psi
